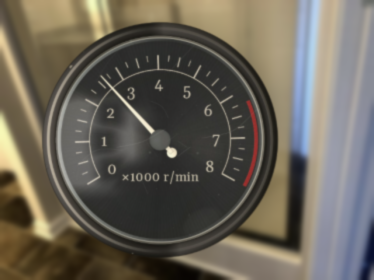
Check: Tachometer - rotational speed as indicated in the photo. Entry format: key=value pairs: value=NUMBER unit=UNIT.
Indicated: value=2625 unit=rpm
